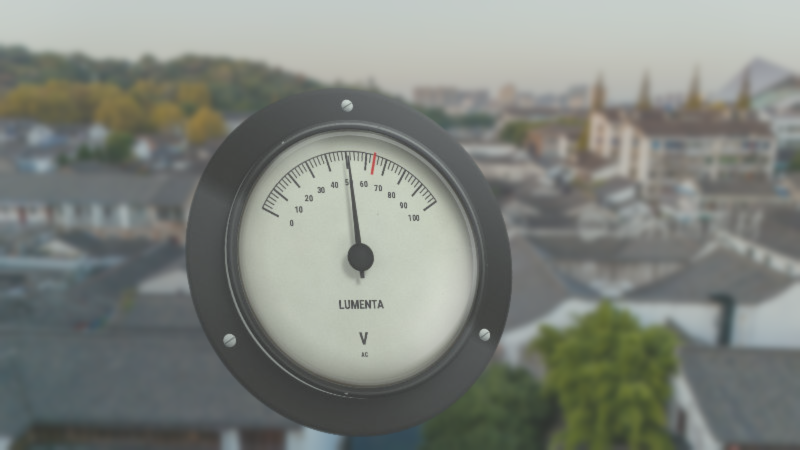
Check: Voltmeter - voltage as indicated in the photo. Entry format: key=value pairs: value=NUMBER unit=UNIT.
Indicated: value=50 unit=V
